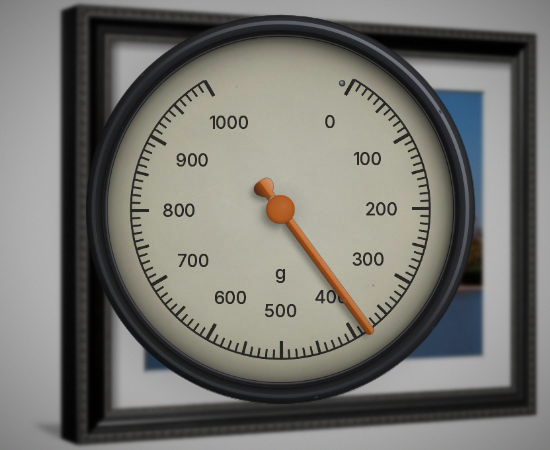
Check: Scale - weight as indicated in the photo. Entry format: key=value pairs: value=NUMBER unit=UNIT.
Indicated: value=380 unit=g
